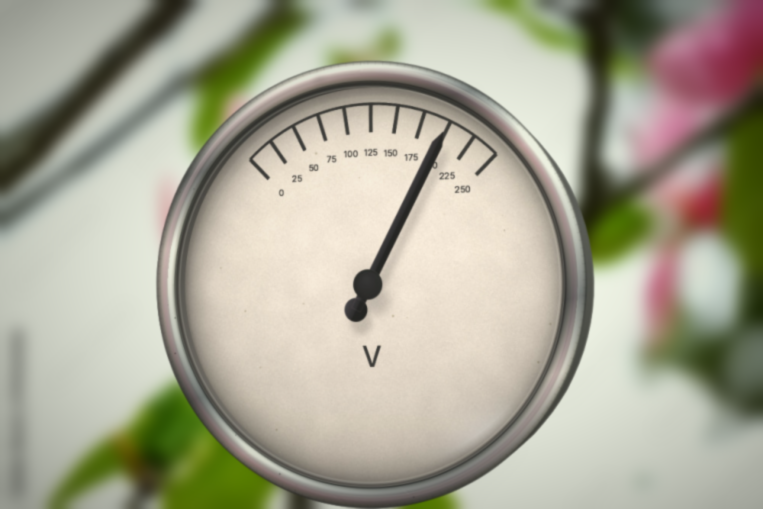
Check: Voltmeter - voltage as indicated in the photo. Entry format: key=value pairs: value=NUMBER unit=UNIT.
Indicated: value=200 unit=V
